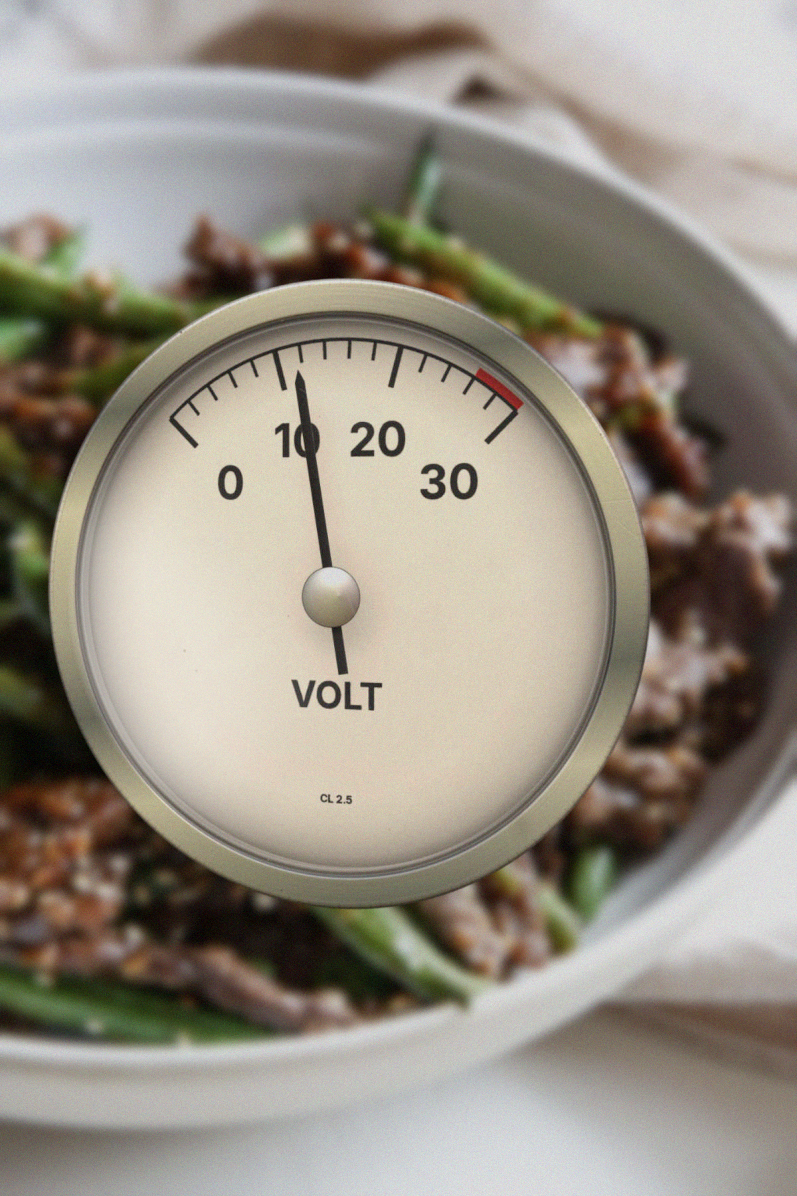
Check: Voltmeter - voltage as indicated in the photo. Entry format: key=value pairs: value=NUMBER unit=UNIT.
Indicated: value=12 unit=V
